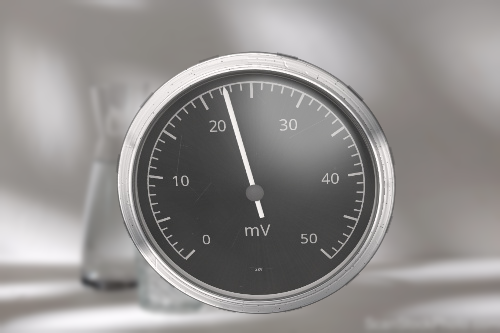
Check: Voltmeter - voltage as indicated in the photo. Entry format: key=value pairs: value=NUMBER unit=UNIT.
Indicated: value=22.5 unit=mV
